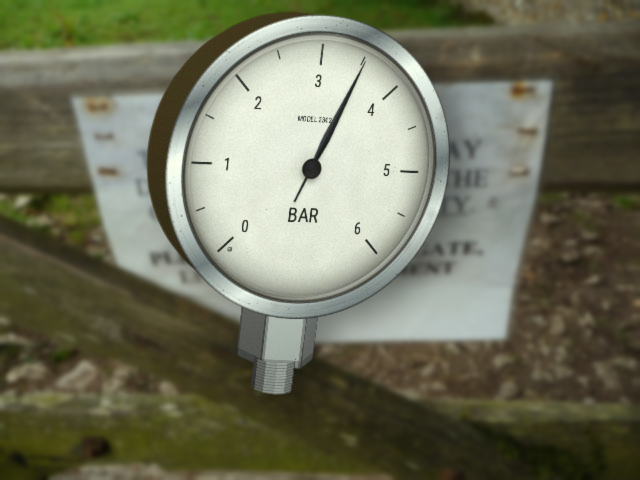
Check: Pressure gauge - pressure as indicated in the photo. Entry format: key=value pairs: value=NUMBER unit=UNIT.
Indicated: value=3.5 unit=bar
